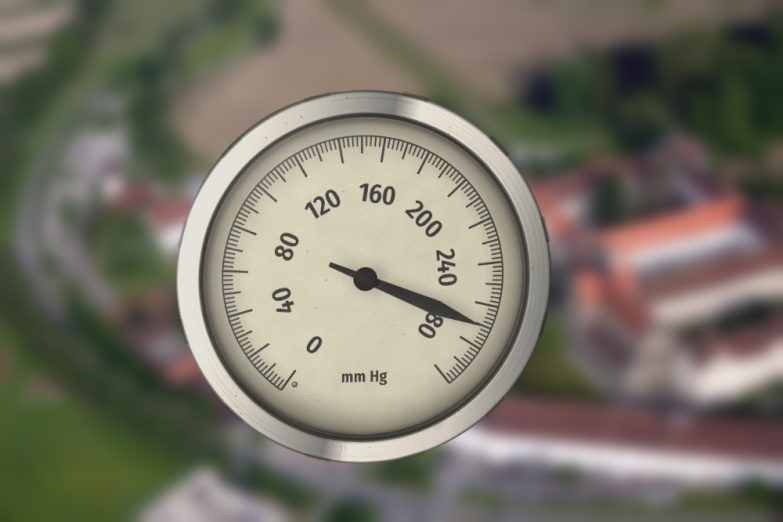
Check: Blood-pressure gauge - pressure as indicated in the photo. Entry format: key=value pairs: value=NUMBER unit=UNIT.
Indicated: value=270 unit=mmHg
